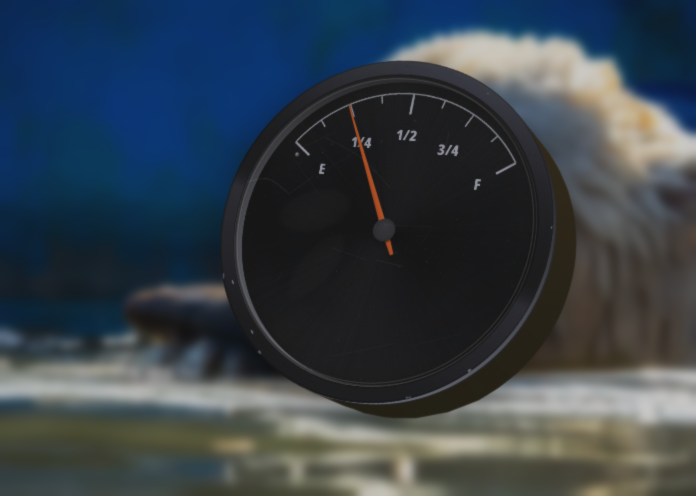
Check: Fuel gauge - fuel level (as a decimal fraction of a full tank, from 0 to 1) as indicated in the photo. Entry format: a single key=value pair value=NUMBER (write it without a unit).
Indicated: value=0.25
